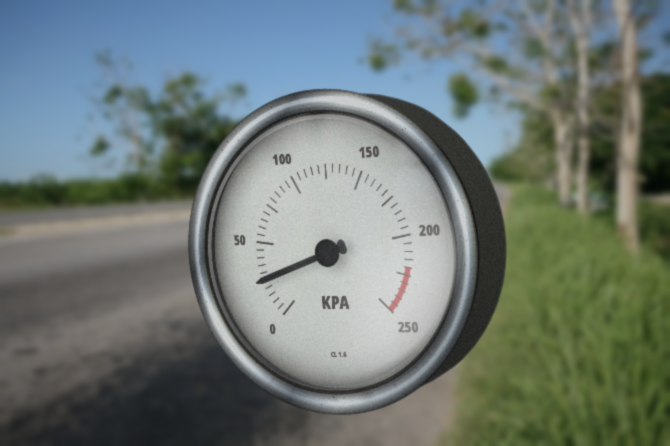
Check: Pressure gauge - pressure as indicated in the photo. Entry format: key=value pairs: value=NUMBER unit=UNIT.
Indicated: value=25 unit=kPa
